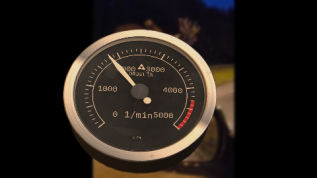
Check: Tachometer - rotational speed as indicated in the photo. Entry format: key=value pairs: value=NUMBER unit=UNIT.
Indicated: value=1800 unit=rpm
